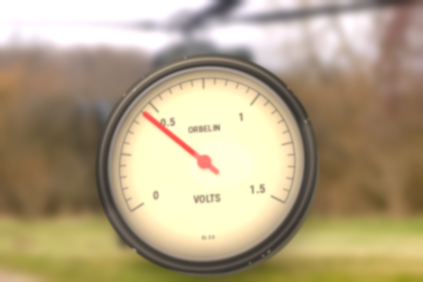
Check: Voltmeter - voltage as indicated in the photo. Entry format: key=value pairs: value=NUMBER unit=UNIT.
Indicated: value=0.45 unit=V
